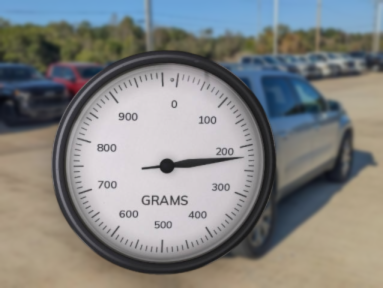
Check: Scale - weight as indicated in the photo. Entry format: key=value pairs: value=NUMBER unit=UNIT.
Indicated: value=220 unit=g
